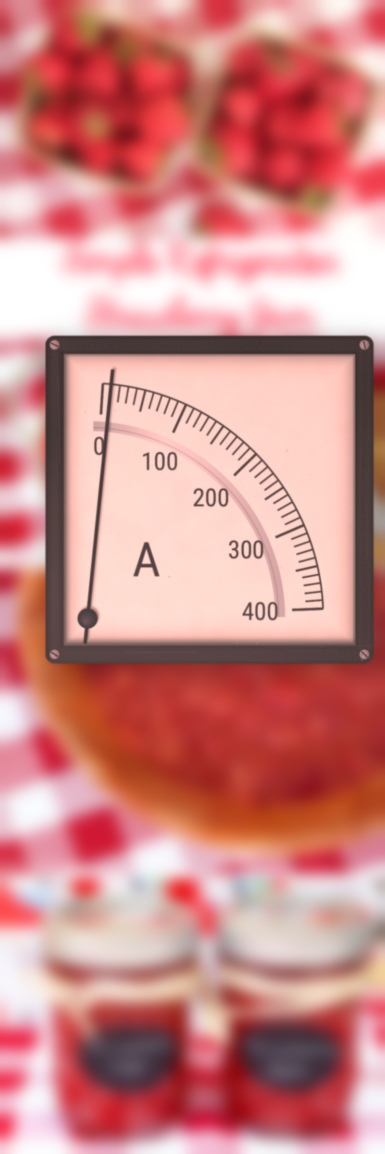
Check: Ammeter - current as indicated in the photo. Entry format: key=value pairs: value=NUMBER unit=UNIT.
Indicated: value=10 unit=A
